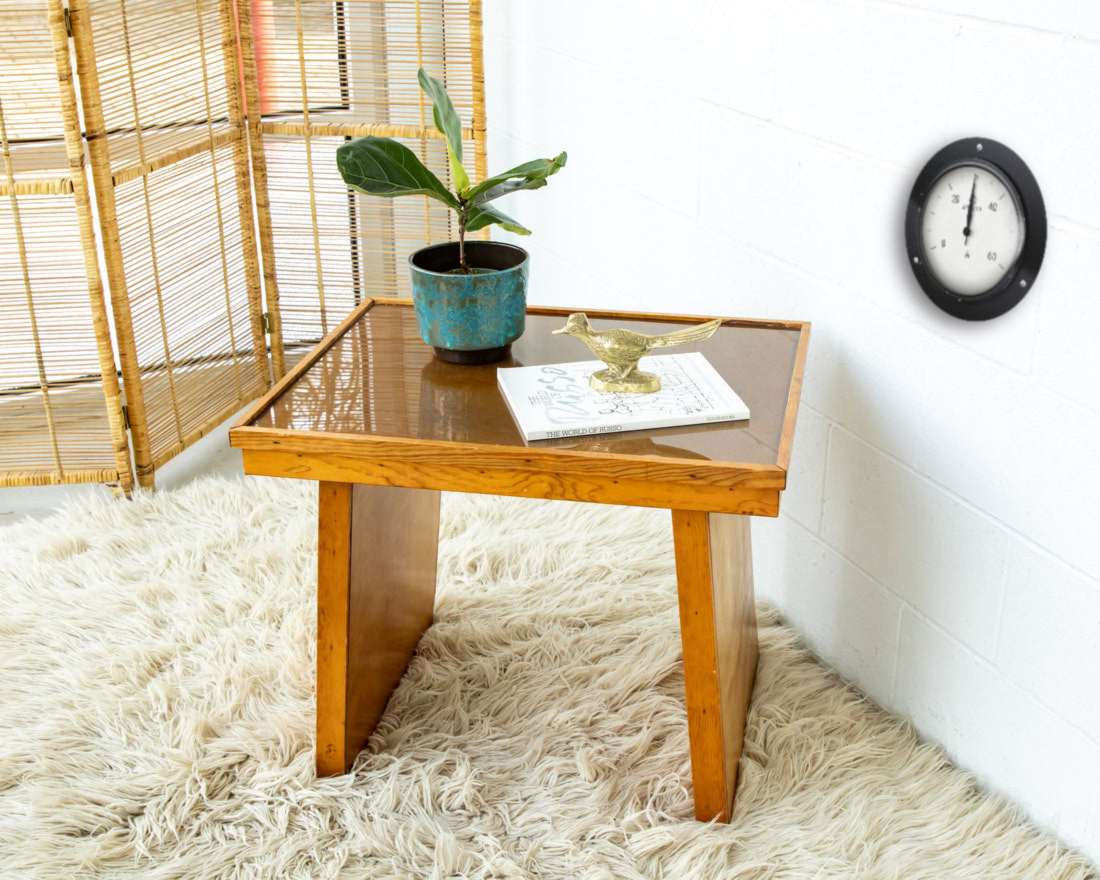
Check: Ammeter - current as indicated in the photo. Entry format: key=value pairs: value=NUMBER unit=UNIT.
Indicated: value=30 unit=A
